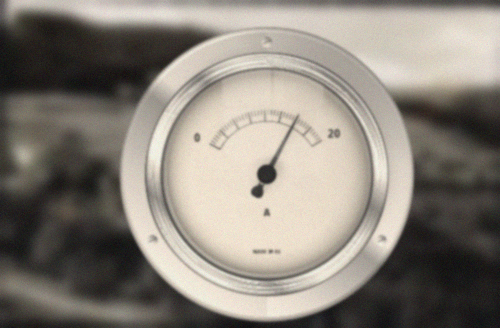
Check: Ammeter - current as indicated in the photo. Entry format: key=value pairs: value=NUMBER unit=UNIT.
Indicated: value=15 unit=A
